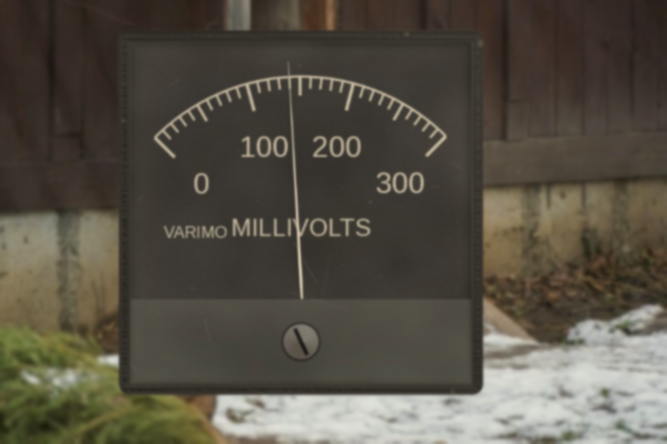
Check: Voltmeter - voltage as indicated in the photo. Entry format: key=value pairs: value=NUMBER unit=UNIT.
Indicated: value=140 unit=mV
